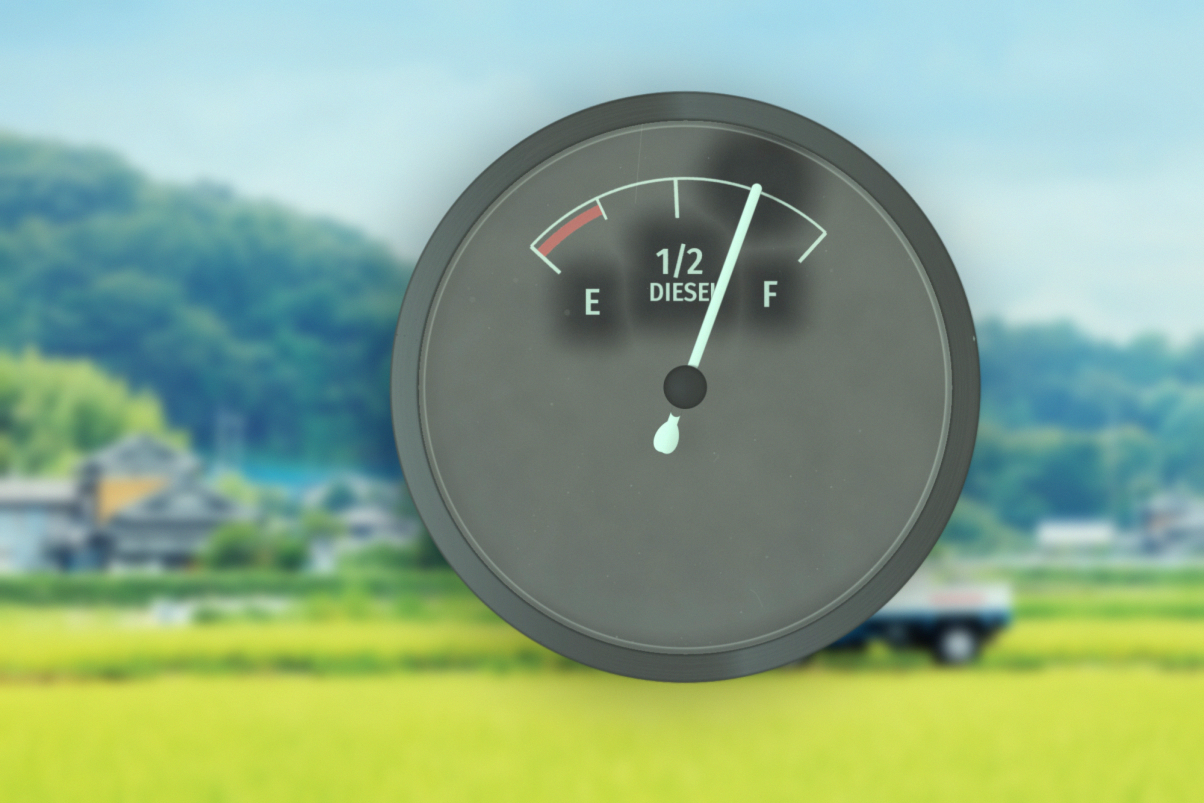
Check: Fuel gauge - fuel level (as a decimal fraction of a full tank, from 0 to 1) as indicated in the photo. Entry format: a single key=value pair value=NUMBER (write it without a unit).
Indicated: value=0.75
